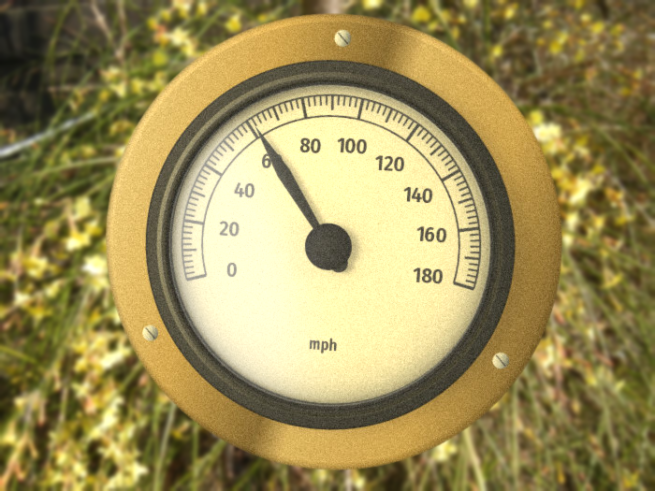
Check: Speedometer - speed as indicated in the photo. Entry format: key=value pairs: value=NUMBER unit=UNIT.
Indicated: value=62 unit=mph
